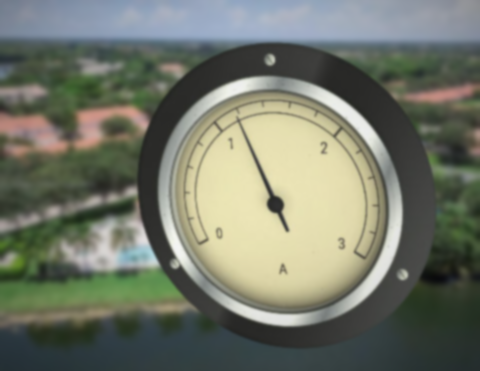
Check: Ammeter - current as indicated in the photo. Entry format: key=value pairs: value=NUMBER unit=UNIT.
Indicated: value=1.2 unit=A
